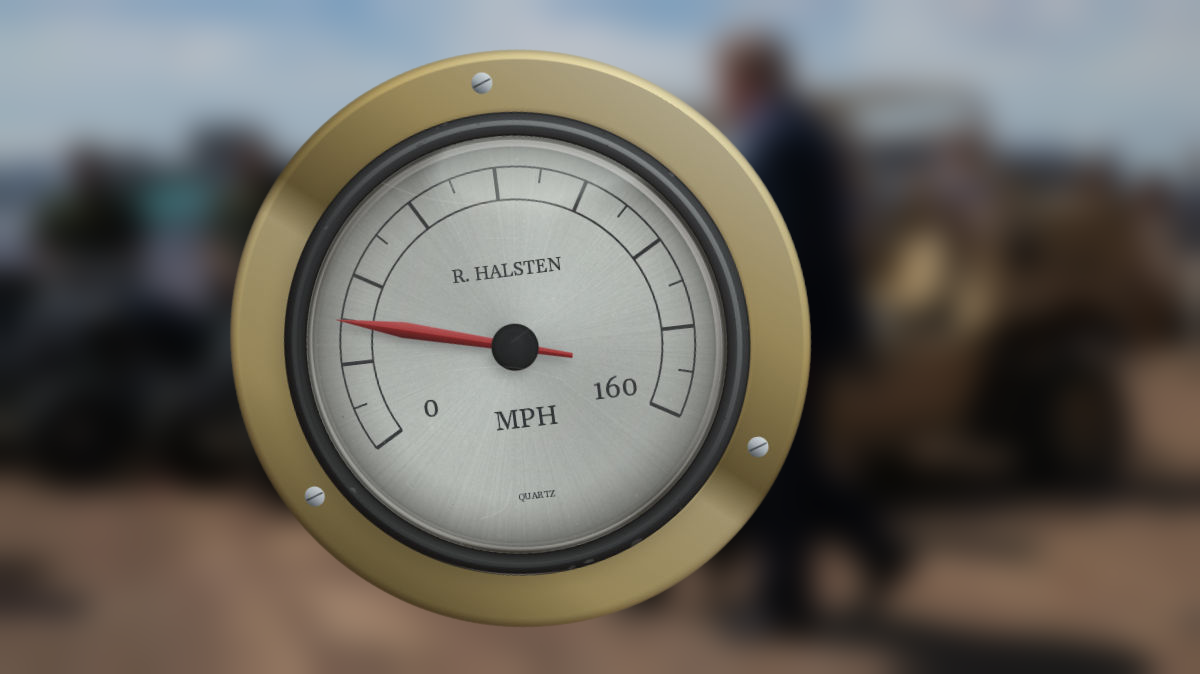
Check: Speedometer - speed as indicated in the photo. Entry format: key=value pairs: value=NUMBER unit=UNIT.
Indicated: value=30 unit=mph
